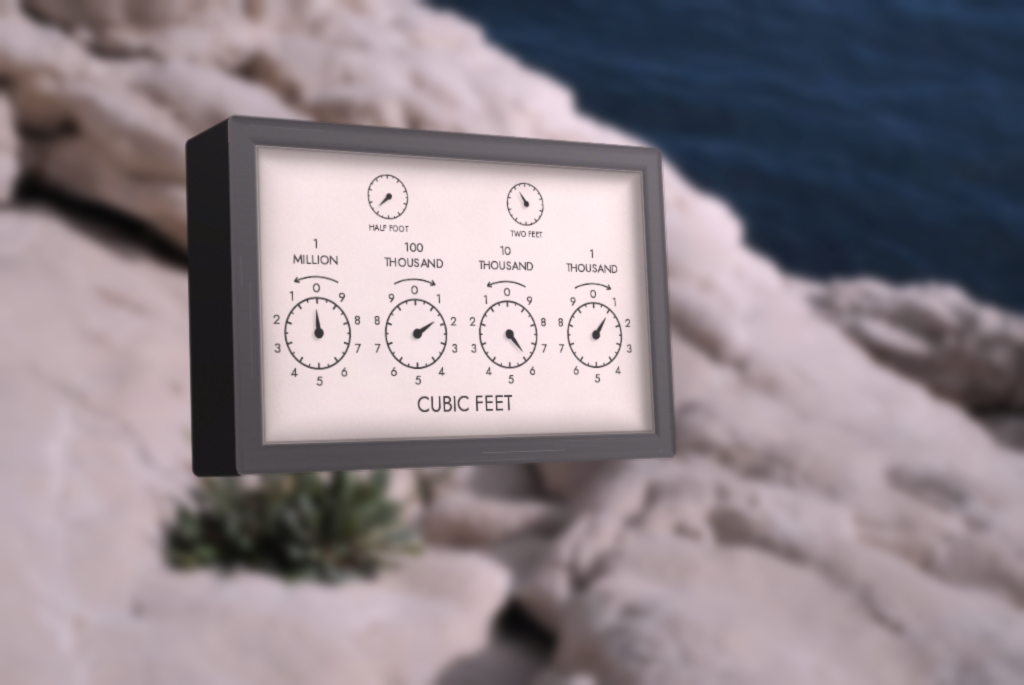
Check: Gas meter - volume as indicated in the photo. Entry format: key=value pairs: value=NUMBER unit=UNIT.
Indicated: value=16100 unit=ft³
